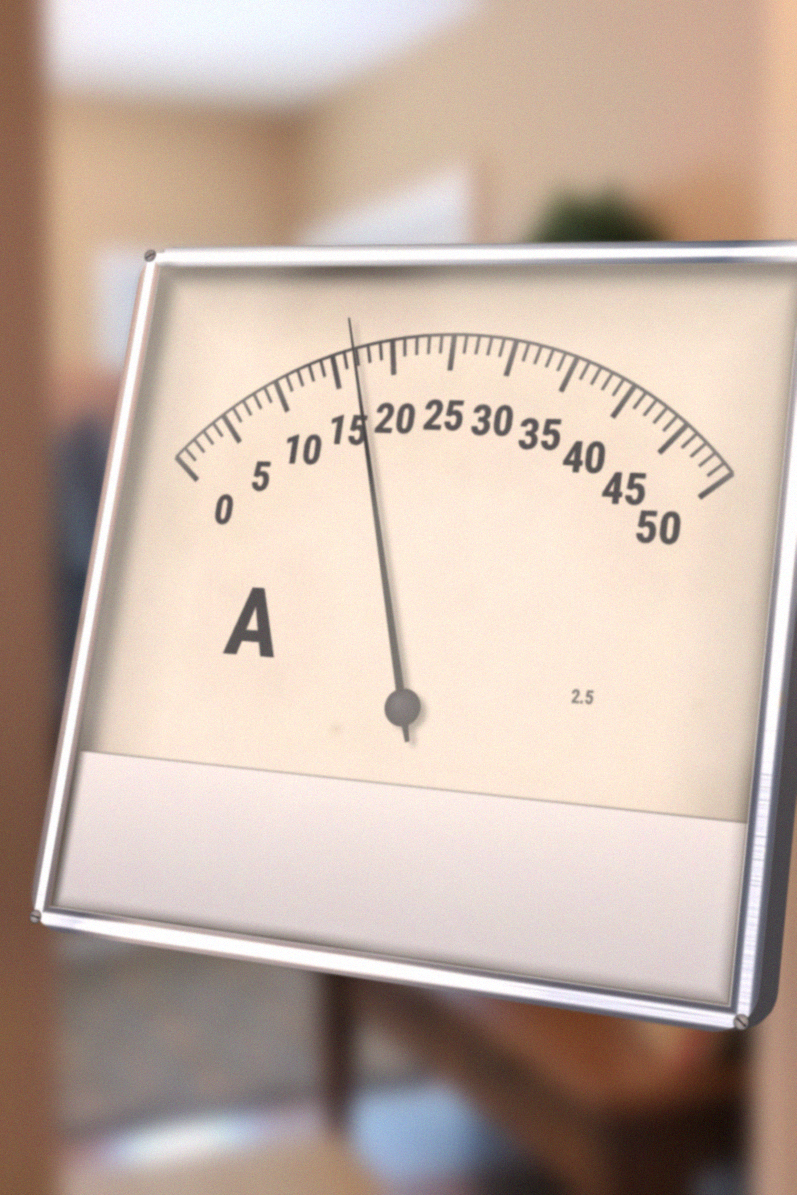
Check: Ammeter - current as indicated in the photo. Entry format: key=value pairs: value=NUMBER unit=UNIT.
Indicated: value=17 unit=A
